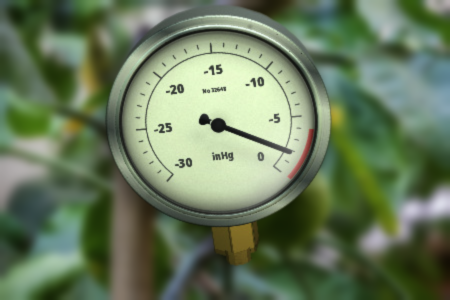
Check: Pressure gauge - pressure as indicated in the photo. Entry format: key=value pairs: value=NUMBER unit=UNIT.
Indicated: value=-2 unit=inHg
